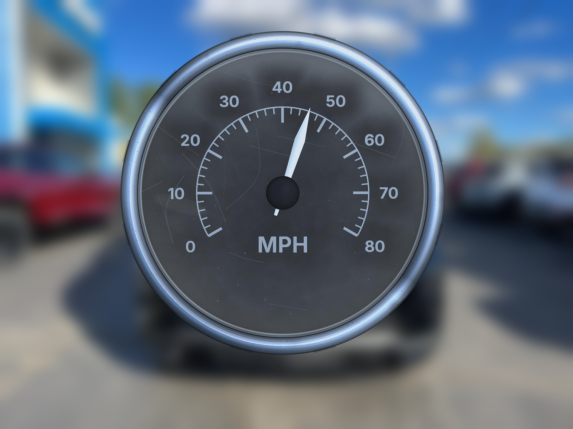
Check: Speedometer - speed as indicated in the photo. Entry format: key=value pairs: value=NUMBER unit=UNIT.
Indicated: value=46 unit=mph
